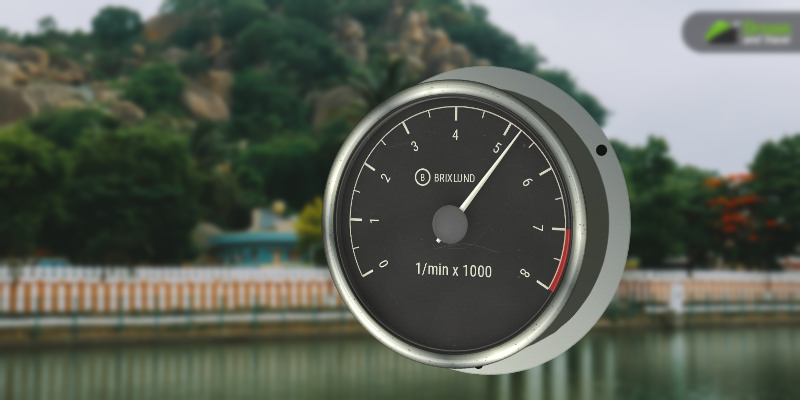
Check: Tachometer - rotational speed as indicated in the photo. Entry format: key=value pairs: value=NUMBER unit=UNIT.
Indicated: value=5250 unit=rpm
